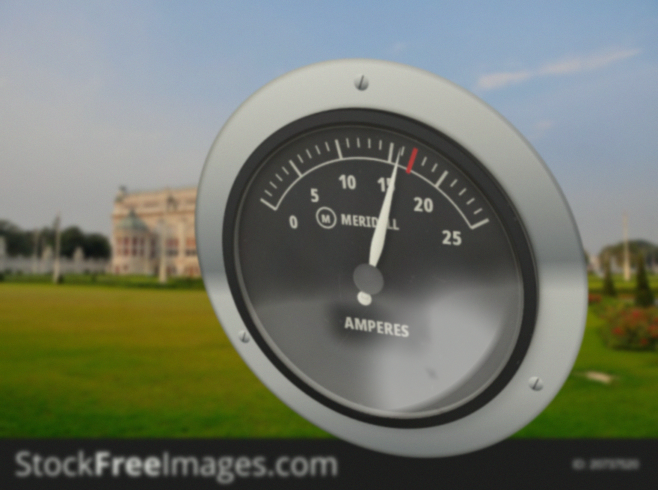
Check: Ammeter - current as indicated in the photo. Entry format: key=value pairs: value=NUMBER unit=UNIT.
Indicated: value=16 unit=A
